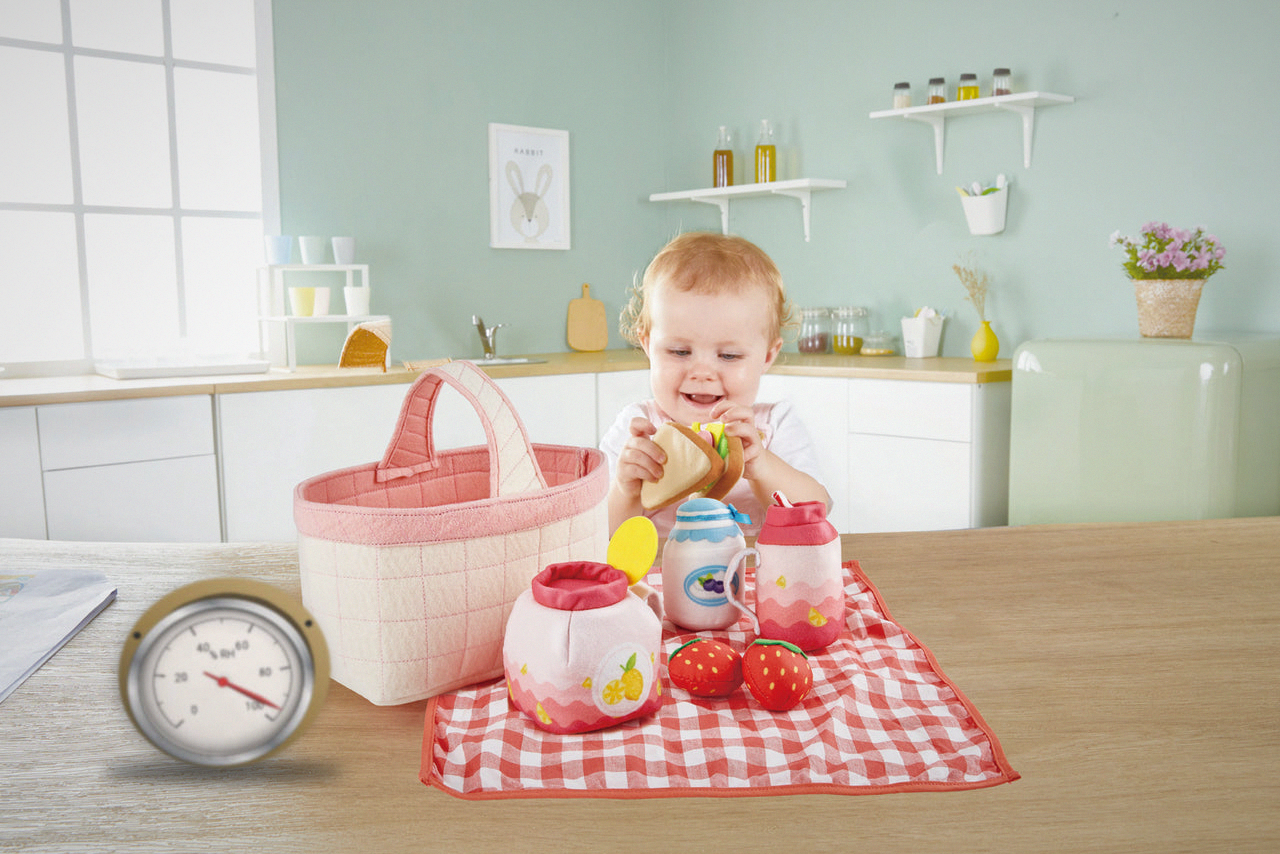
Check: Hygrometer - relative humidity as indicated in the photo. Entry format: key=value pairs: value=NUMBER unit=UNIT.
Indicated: value=95 unit=%
